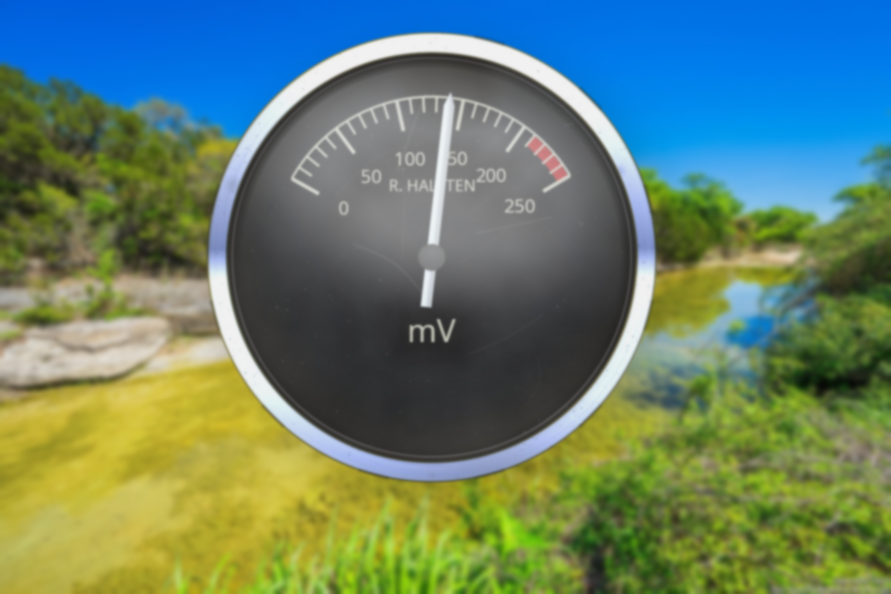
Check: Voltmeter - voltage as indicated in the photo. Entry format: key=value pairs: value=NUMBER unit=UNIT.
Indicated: value=140 unit=mV
